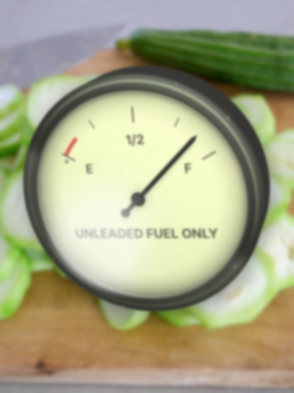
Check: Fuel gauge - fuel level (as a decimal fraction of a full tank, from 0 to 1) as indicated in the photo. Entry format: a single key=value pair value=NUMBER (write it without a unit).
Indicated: value=0.875
